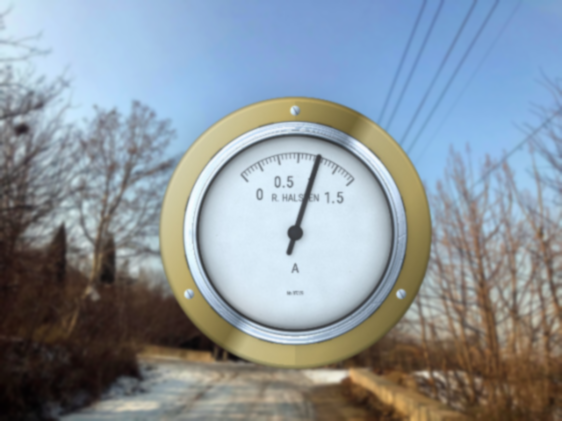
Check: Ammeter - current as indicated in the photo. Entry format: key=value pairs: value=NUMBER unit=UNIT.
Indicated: value=1 unit=A
